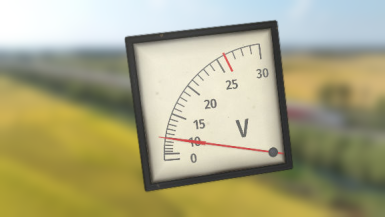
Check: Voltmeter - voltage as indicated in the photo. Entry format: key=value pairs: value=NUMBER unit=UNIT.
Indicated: value=10 unit=V
